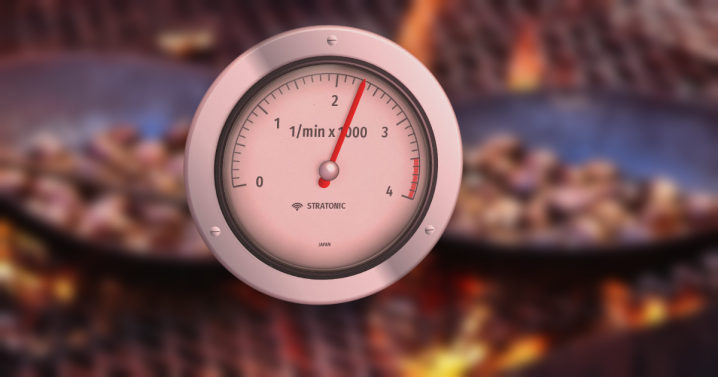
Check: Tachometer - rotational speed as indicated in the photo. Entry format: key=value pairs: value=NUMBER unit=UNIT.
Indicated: value=2300 unit=rpm
